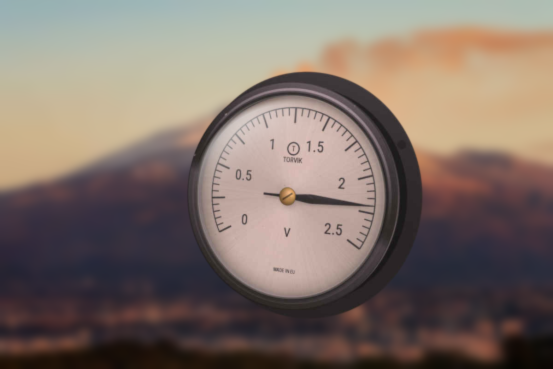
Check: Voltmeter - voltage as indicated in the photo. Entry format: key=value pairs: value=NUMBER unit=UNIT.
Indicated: value=2.2 unit=V
